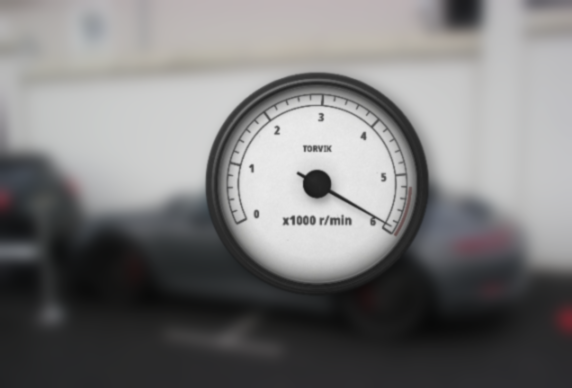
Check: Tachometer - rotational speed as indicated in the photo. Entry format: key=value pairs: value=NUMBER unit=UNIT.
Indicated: value=5900 unit=rpm
